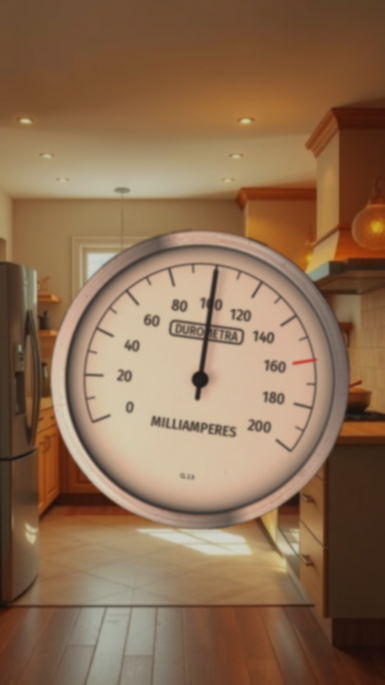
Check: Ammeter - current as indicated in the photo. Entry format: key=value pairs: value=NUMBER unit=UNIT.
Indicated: value=100 unit=mA
